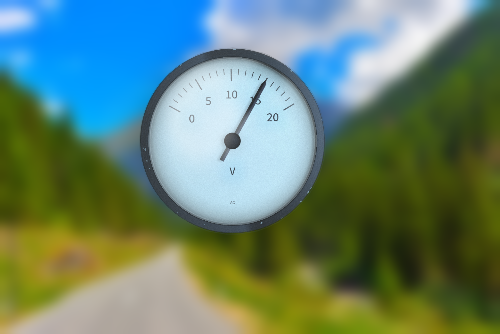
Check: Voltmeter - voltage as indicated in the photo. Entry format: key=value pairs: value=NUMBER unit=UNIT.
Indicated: value=15 unit=V
